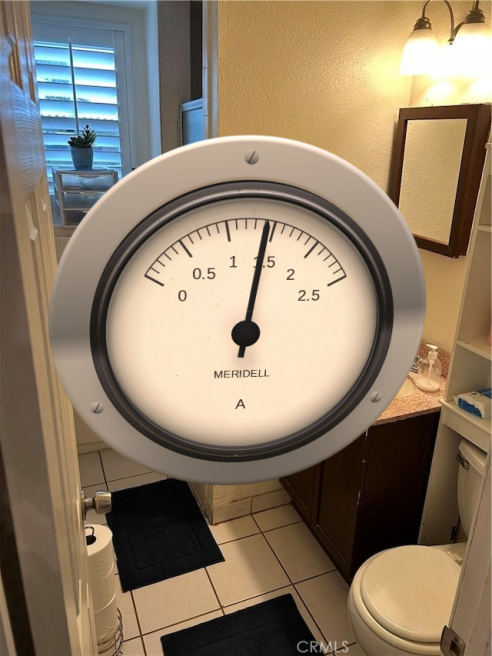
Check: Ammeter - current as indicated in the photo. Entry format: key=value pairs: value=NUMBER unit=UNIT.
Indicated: value=1.4 unit=A
